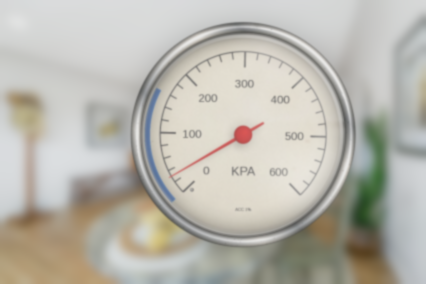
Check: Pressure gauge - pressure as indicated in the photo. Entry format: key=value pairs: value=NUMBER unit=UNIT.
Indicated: value=30 unit=kPa
